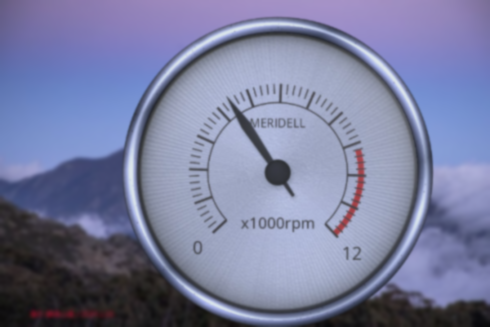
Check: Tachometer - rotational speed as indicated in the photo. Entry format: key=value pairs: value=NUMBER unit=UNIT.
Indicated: value=4400 unit=rpm
